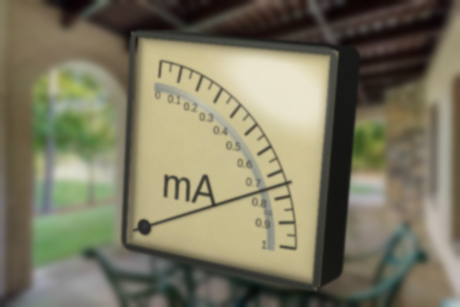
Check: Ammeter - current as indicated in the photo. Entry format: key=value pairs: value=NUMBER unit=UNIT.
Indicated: value=0.75 unit=mA
